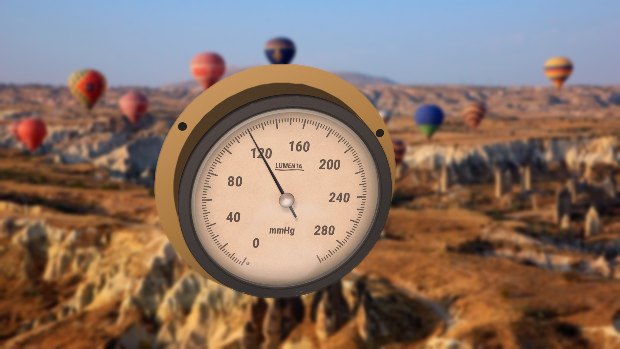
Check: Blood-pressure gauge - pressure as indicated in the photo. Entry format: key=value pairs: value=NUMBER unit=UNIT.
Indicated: value=120 unit=mmHg
